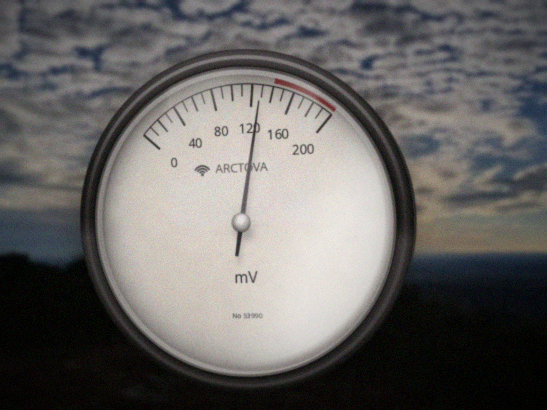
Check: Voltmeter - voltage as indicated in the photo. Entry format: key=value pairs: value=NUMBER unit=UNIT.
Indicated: value=130 unit=mV
